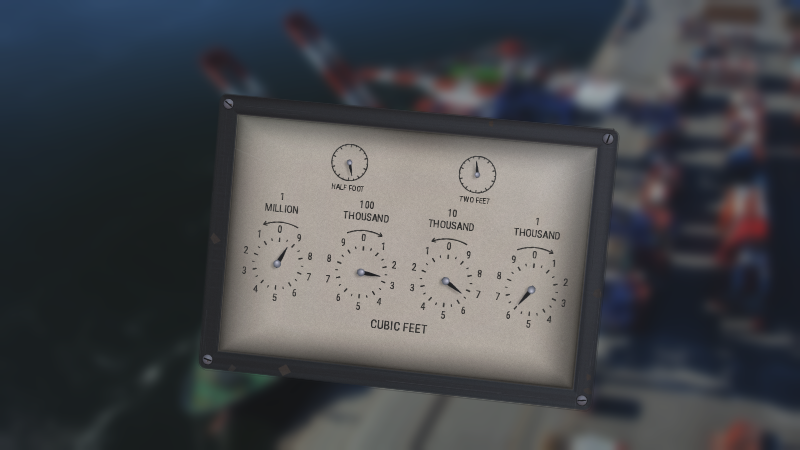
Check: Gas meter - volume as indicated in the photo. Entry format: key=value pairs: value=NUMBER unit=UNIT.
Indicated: value=926600 unit=ft³
